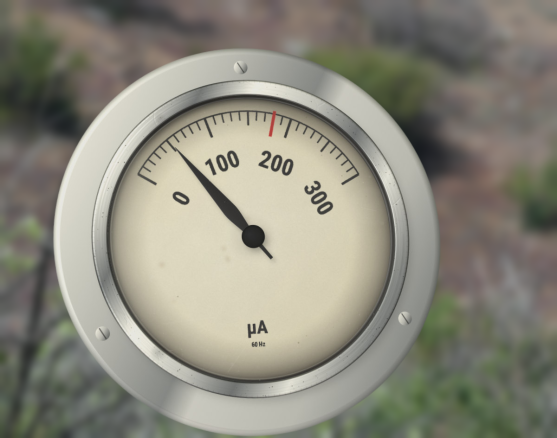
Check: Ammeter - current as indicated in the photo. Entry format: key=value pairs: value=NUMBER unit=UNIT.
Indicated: value=50 unit=µA
